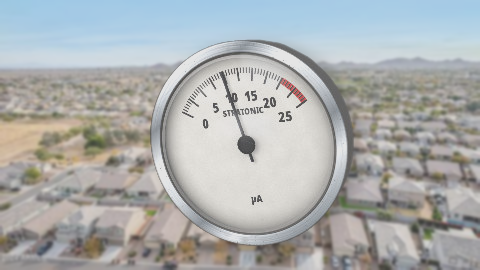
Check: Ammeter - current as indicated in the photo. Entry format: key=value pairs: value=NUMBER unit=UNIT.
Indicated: value=10 unit=µA
